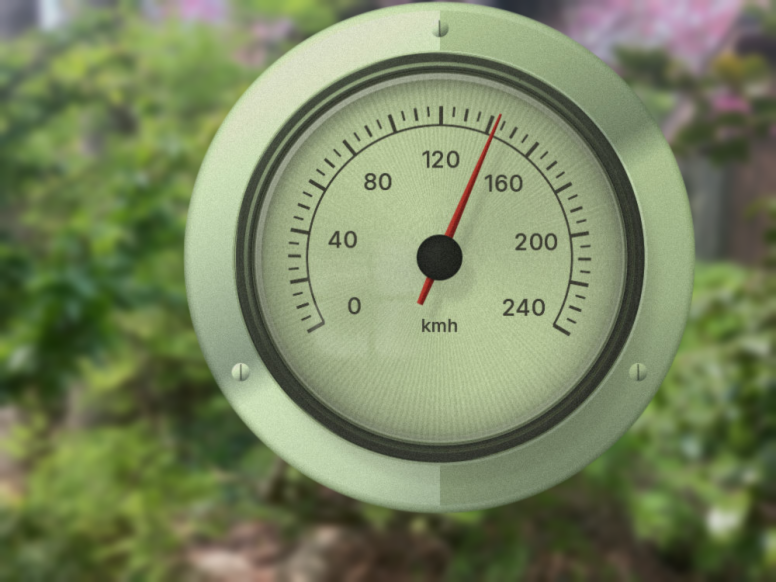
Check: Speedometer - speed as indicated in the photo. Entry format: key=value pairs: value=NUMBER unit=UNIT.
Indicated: value=142.5 unit=km/h
